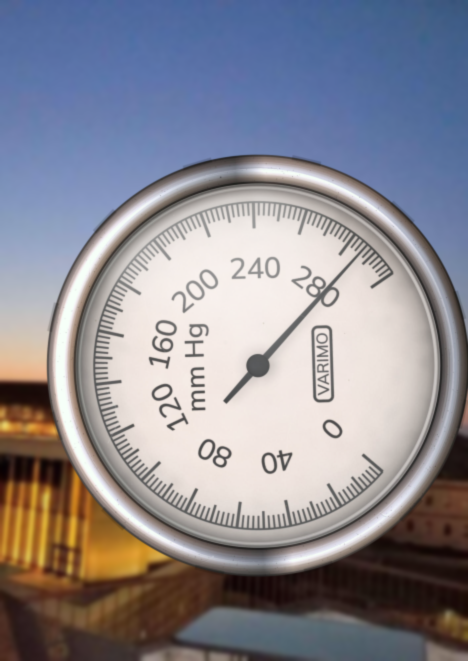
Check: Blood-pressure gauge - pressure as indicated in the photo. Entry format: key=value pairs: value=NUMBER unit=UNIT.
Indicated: value=286 unit=mmHg
